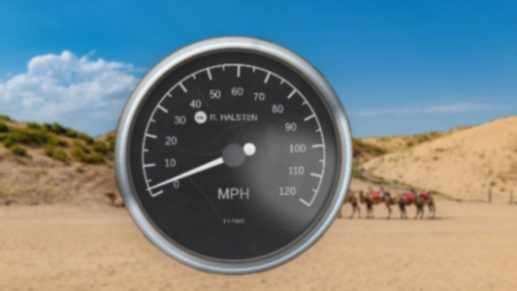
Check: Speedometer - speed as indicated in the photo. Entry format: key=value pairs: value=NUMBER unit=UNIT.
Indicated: value=2.5 unit=mph
